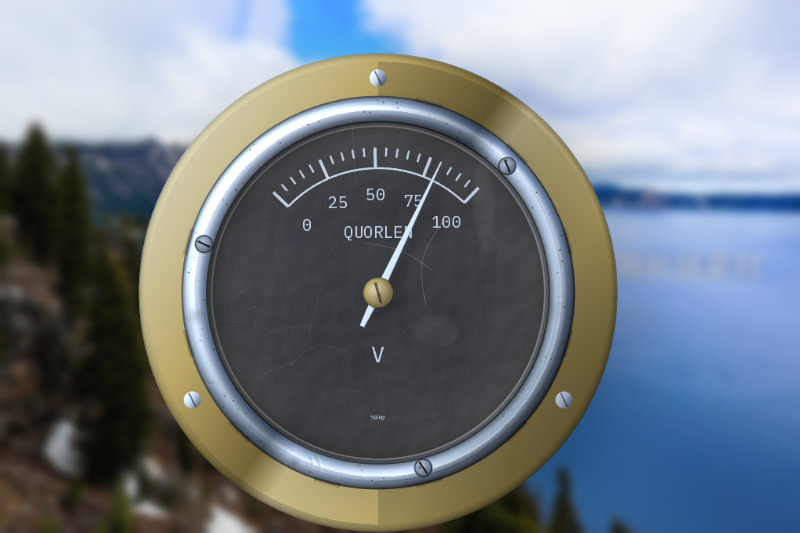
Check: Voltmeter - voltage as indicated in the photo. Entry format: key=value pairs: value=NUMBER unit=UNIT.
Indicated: value=80 unit=V
